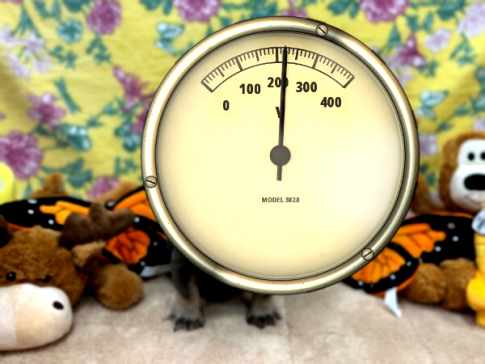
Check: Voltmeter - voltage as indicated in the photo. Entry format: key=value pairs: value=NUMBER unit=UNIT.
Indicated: value=220 unit=V
